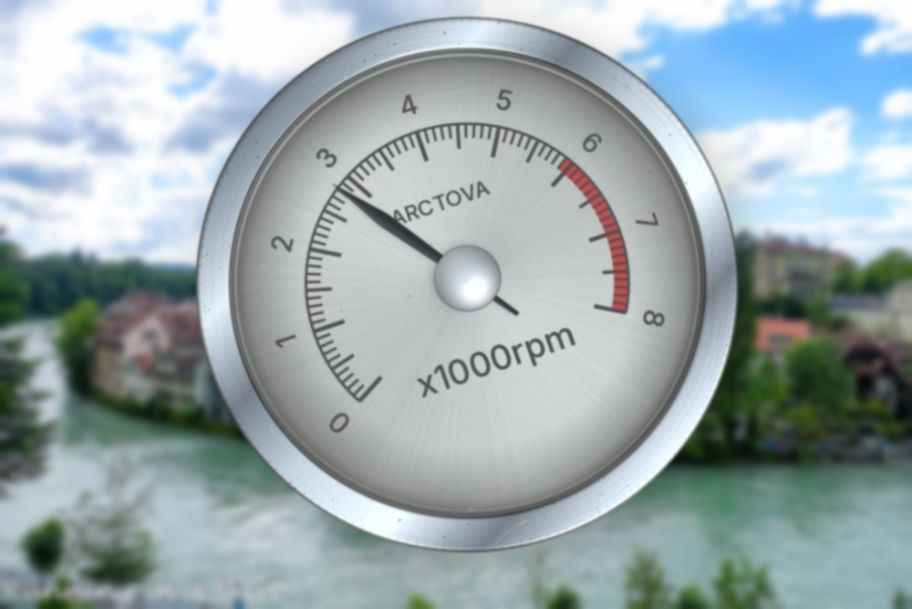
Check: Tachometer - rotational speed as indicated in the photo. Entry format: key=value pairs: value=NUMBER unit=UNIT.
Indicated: value=2800 unit=rpm
